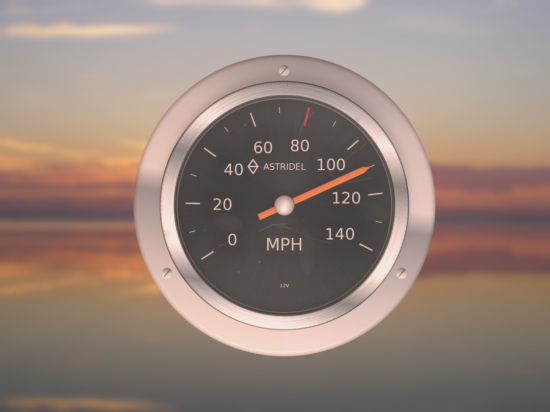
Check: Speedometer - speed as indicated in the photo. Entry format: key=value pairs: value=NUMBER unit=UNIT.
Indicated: value=110 unit=mph
